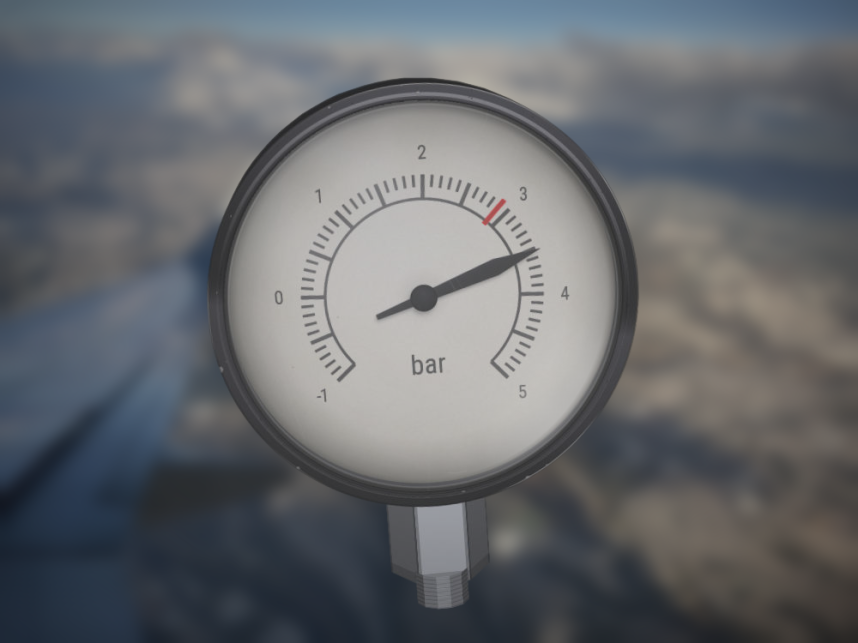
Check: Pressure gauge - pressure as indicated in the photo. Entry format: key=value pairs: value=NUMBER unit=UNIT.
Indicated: value=3.5 unit=bar
